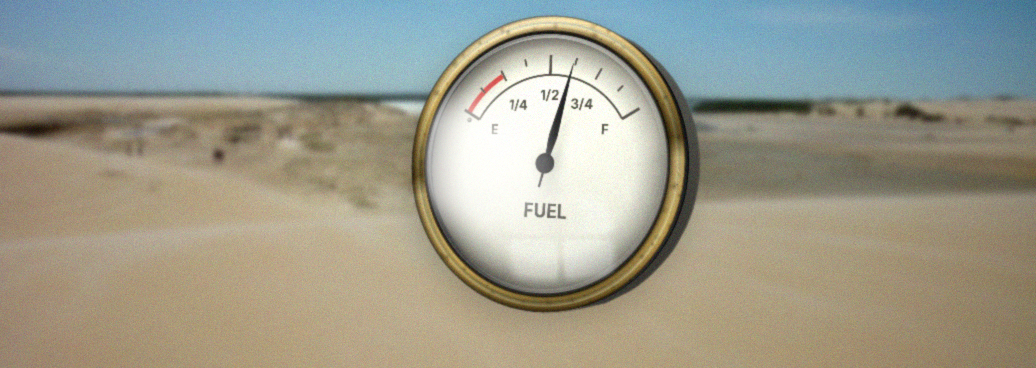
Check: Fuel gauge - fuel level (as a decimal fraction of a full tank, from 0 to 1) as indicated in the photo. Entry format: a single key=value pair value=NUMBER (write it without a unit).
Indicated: value=0.625
